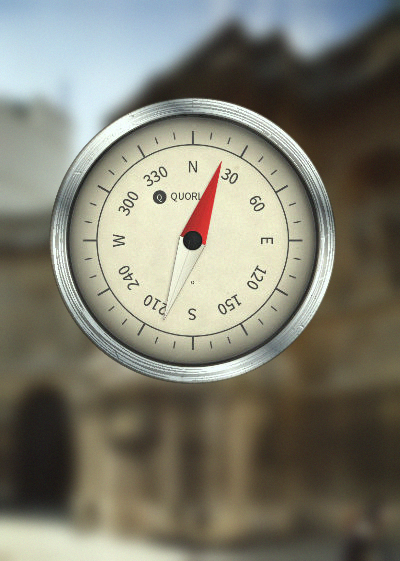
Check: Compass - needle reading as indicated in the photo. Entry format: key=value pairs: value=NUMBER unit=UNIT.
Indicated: value=20 unit=°
